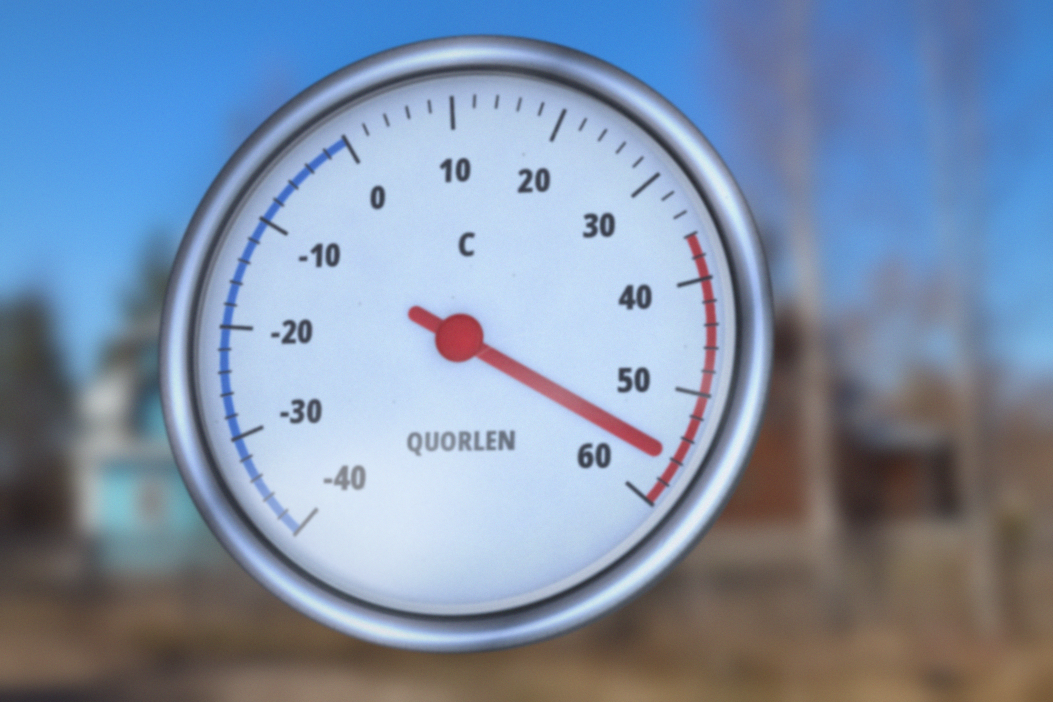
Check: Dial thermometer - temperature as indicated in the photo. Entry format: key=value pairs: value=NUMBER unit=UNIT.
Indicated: value=56 unit=°C
